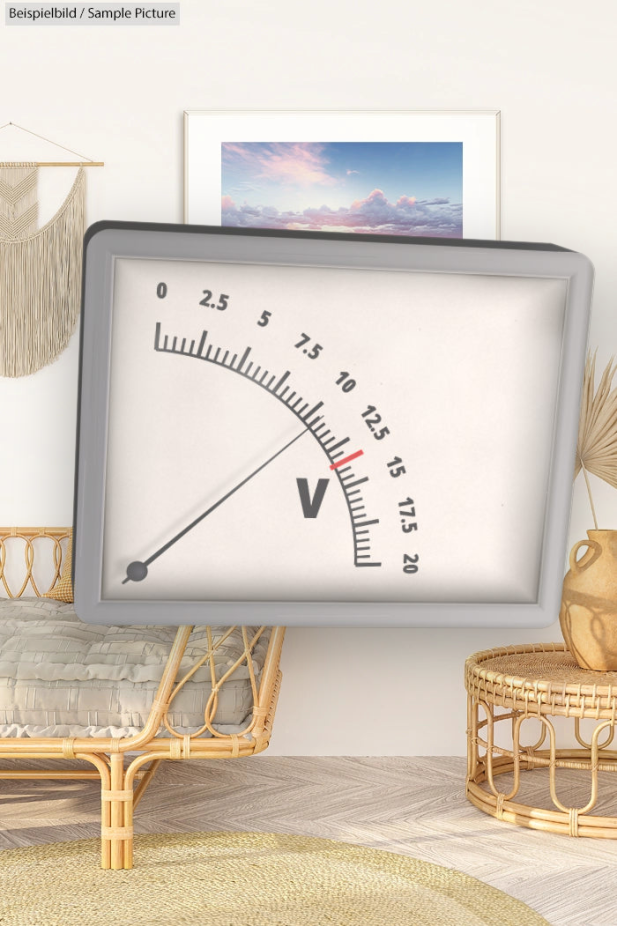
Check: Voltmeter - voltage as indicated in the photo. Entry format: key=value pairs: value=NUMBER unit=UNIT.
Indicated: value=10.5 unit=V
